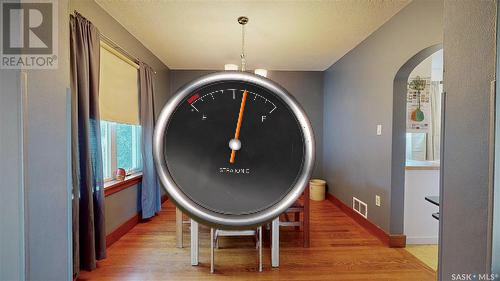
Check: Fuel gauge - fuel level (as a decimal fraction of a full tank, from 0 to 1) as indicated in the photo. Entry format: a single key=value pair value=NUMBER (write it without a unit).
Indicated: value=0.625
